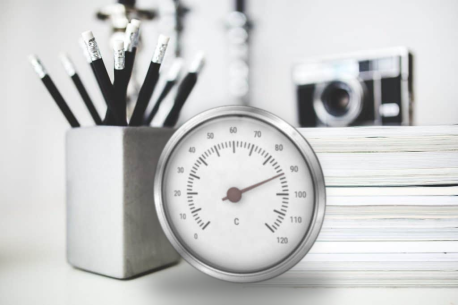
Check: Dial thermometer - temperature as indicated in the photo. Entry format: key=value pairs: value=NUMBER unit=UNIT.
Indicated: value=90 unit=°C
